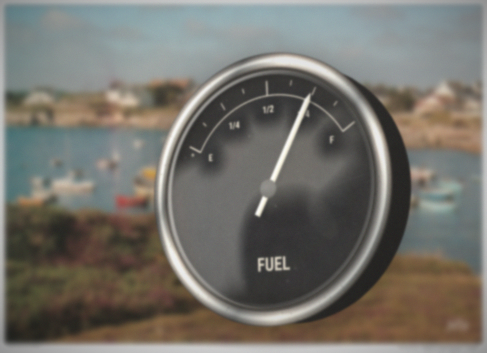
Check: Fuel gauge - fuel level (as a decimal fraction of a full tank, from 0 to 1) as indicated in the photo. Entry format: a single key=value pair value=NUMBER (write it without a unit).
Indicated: value=0.75
